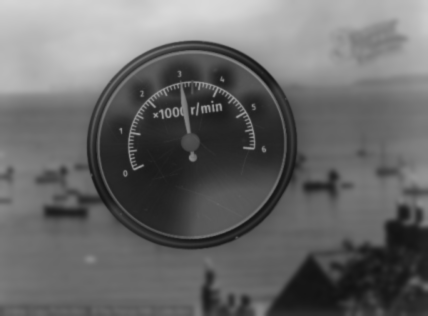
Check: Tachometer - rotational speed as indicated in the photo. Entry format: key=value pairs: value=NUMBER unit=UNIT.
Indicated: value=3000 unit=rpm
